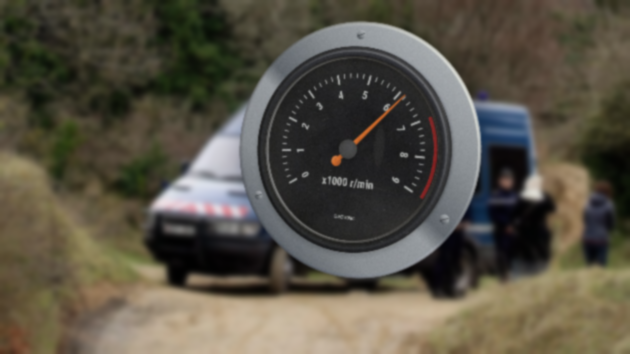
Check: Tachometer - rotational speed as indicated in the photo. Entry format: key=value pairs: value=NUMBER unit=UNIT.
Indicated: value=6200 unit=rpm
